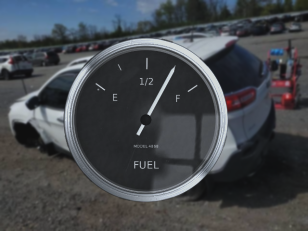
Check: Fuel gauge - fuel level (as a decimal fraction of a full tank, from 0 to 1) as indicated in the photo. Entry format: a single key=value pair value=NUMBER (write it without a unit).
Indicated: value=0.75
